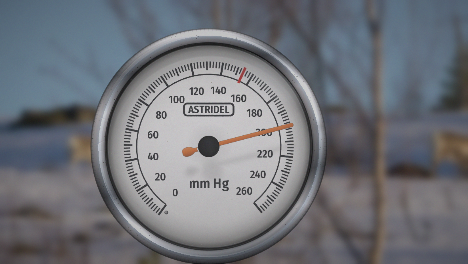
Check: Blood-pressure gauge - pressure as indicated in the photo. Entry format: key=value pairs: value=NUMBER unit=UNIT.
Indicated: value=200 unit=mmHg
